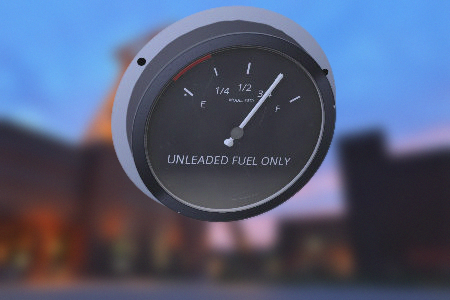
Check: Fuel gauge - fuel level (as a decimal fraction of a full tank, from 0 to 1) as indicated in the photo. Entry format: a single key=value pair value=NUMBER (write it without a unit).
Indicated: value=0.75
